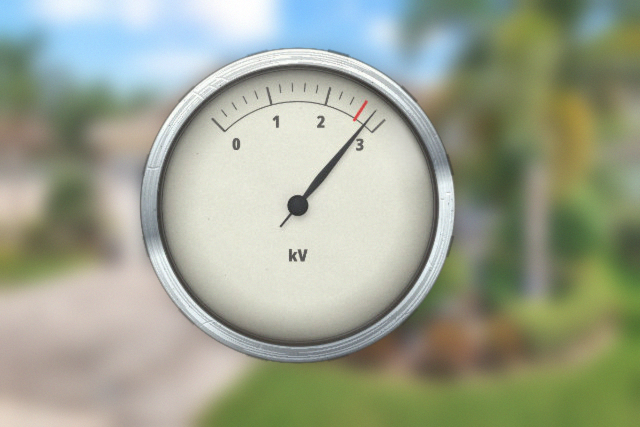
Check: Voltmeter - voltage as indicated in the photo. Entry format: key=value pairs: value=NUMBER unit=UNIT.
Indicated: value=2.8 unit=kV
